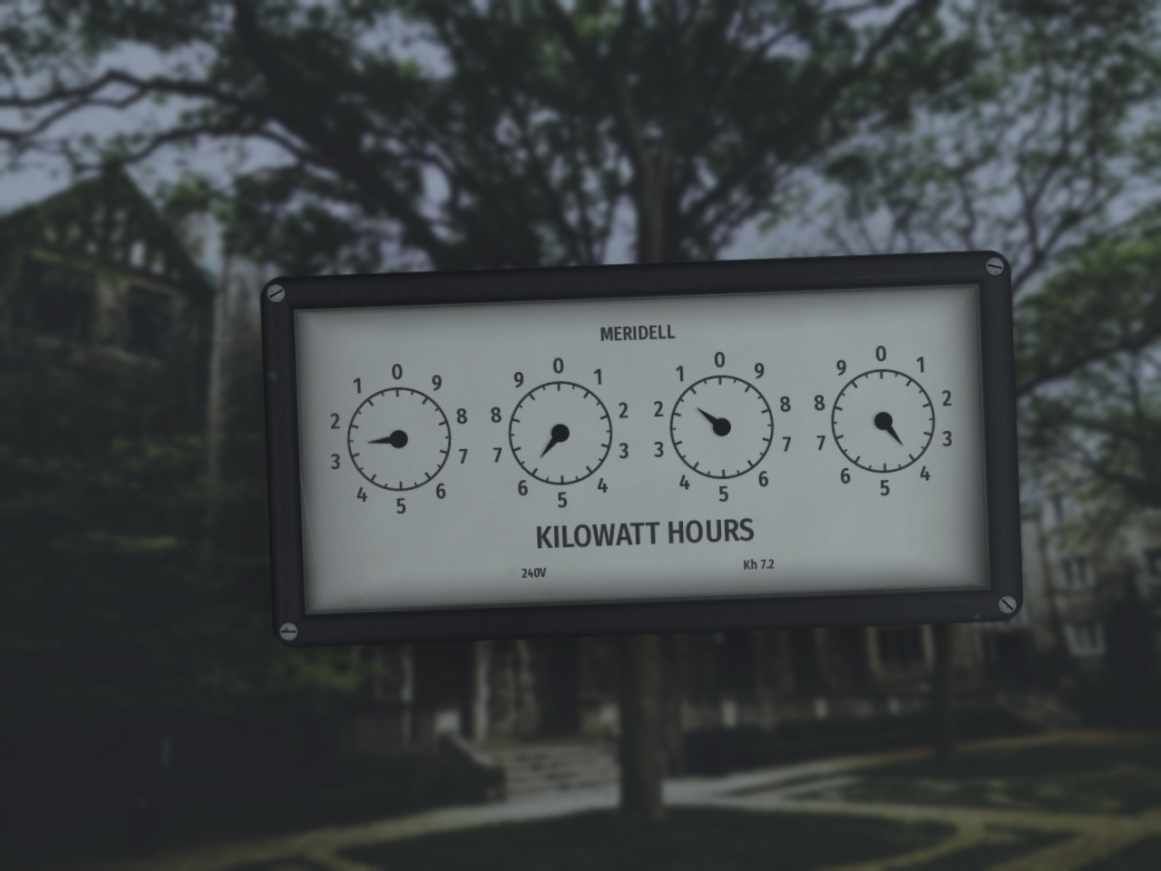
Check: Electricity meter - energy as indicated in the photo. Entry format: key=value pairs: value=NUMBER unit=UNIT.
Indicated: value=2614 unit=kWh
